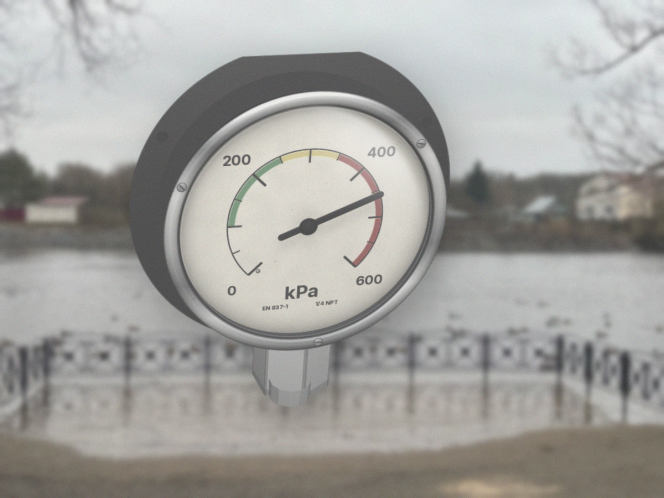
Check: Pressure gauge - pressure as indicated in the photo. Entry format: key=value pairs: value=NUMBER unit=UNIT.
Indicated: value=450 unit=kPa
